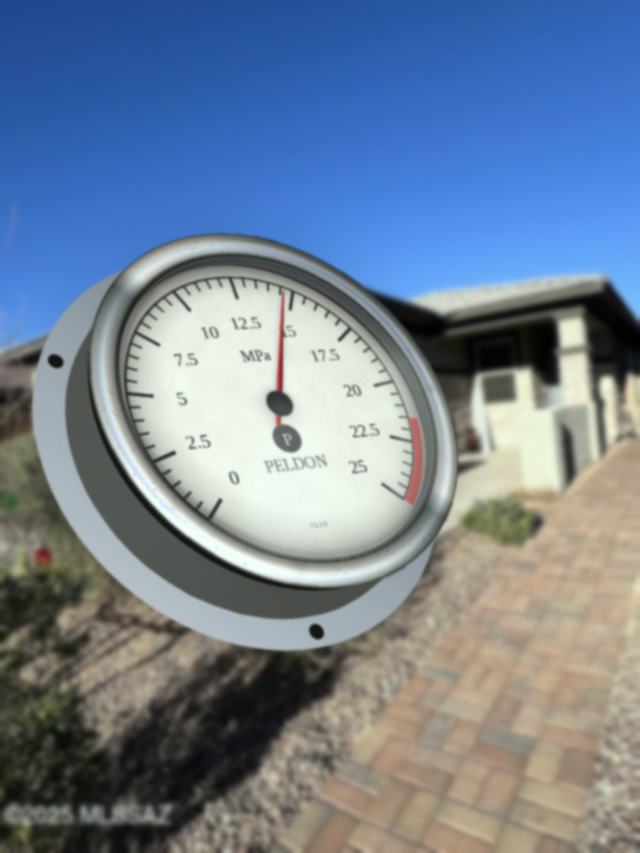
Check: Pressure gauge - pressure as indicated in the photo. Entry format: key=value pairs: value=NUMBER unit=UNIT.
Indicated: value=14.5 unit=MPa
